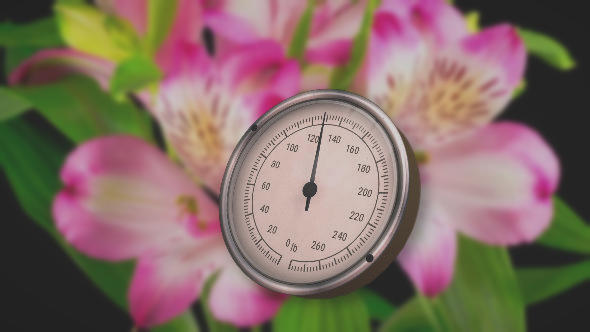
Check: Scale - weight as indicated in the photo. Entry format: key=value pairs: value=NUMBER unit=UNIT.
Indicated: value=130 unit=lb
